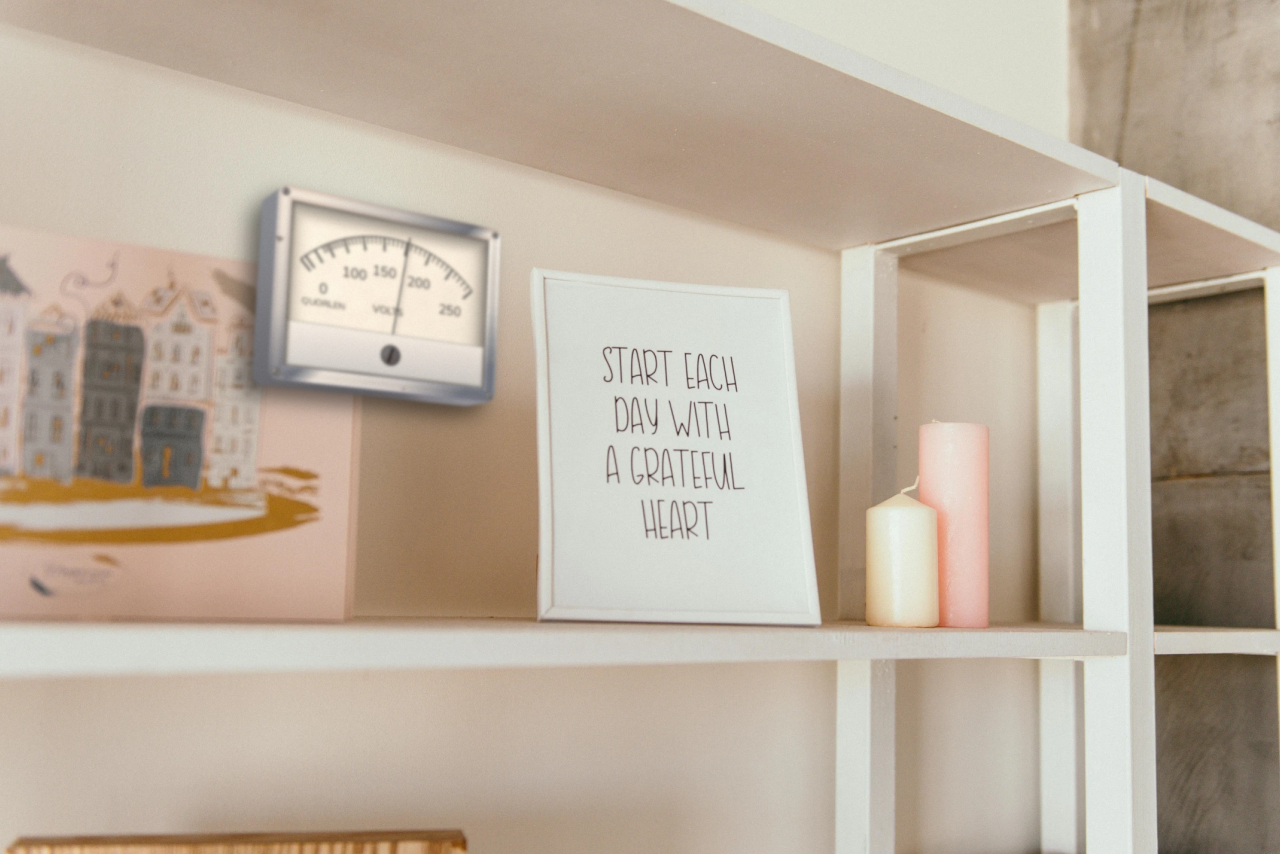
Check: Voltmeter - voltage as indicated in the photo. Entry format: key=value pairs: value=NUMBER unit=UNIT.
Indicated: value=175 unit=V
